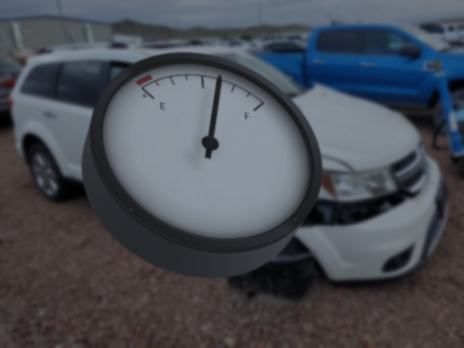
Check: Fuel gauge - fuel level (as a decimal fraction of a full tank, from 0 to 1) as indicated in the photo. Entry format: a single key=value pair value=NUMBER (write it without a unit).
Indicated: value=0.625
